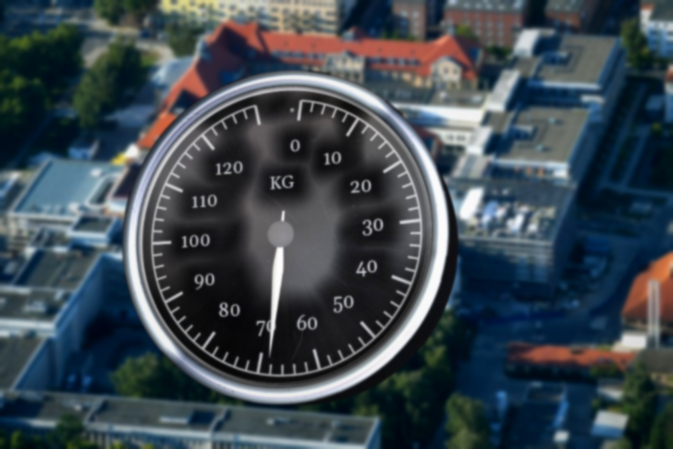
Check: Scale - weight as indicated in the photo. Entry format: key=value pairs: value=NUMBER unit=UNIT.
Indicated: value=68 unit=kg
